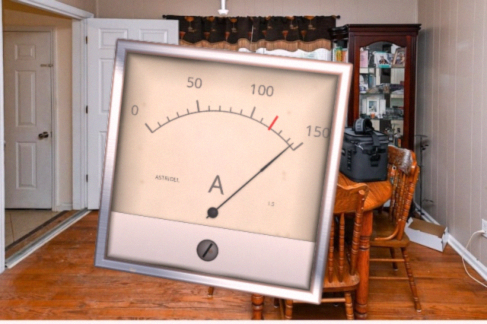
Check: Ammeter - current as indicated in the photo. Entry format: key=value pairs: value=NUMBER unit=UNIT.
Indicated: value=145 unit=A
